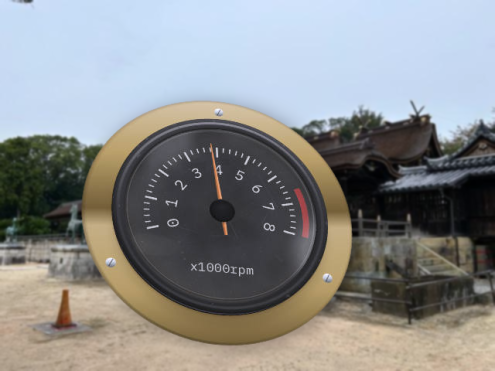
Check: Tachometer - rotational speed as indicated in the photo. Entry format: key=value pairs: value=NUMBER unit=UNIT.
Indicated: value=3800 unit=rpm
